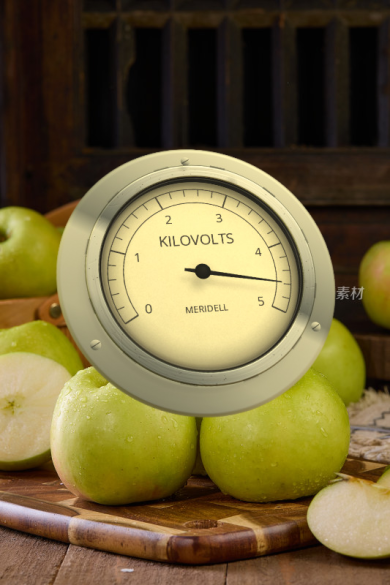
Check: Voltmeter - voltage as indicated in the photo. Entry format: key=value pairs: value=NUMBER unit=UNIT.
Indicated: value=4.6 unit=kV
